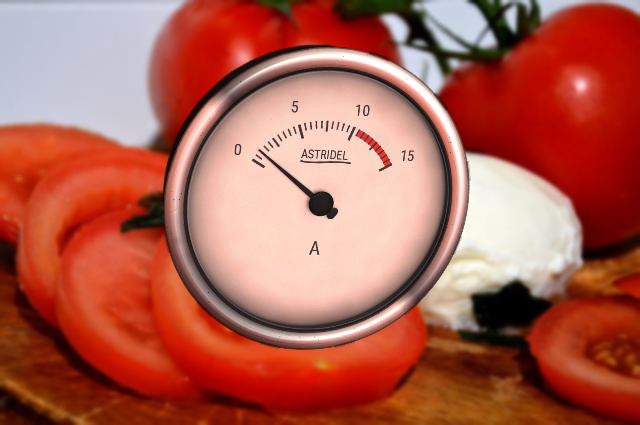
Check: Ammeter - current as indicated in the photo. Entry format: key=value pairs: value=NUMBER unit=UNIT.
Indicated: value=1 unit=A
